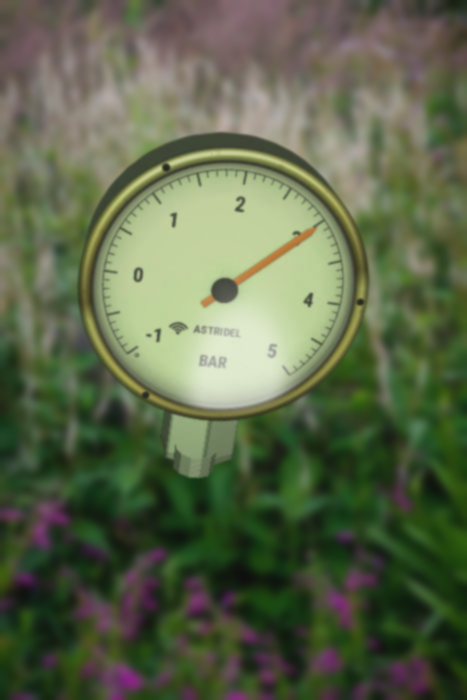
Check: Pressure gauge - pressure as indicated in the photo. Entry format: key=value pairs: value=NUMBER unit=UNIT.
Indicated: value=3 unit=bar
